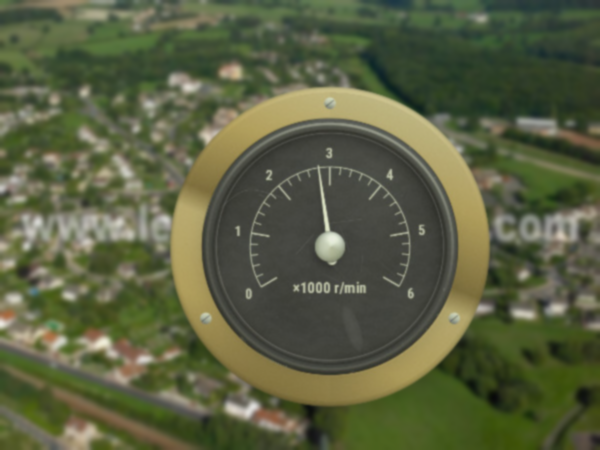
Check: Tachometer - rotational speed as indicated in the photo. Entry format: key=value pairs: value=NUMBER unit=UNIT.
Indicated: value=2800 unit=rpm
